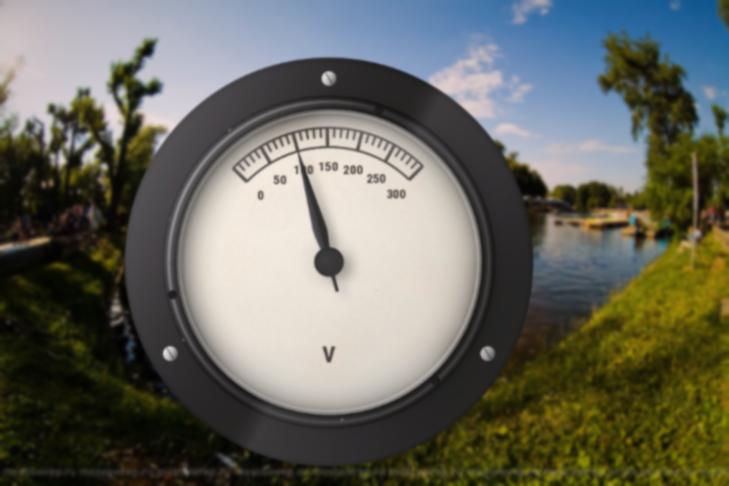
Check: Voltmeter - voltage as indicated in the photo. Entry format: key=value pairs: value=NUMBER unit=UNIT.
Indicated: value=100 unit=V
